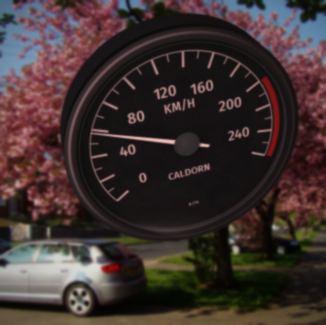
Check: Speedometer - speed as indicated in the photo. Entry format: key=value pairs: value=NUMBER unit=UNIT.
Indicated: value=60 unit=km/h
